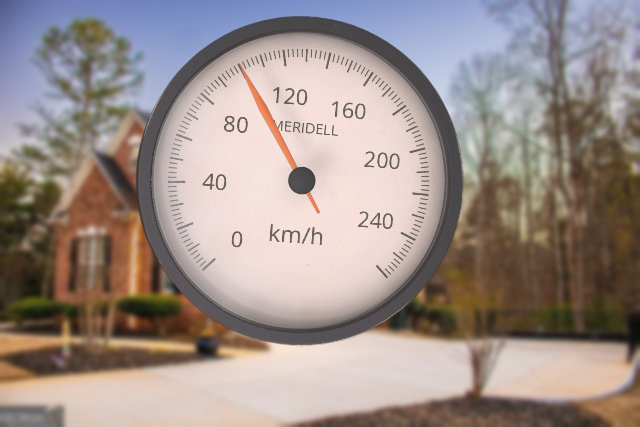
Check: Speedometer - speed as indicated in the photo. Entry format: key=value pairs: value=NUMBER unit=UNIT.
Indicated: value=100 unit=km/h
